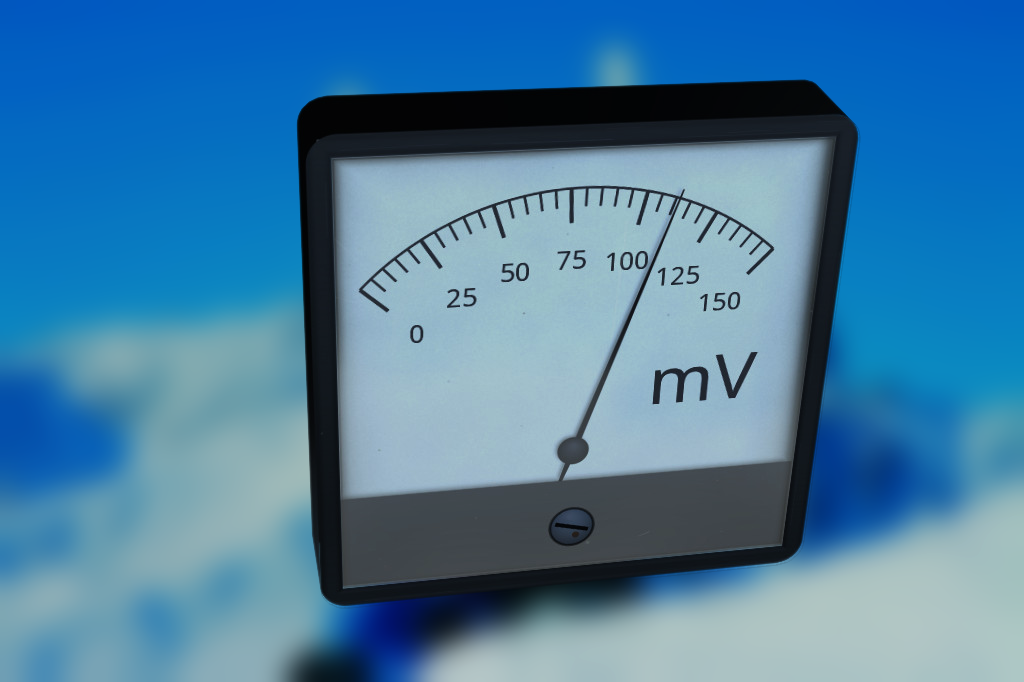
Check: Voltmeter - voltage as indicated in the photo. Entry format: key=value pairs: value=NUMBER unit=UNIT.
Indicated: value=110 unit=mV
